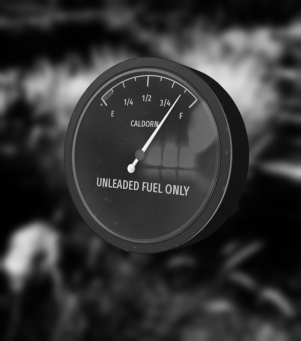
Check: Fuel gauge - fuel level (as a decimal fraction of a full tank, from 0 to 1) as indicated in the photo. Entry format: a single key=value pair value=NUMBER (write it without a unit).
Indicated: value=0.875
